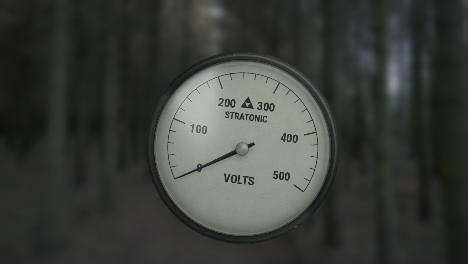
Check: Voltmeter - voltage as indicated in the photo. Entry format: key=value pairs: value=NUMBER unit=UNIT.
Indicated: value=0 unit=V
